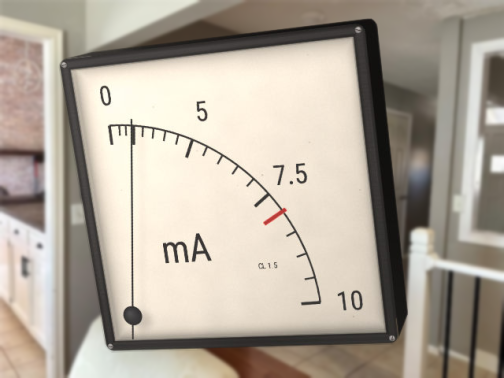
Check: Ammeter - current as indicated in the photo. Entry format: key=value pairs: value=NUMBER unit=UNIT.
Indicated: value=2.5 unit=mA
